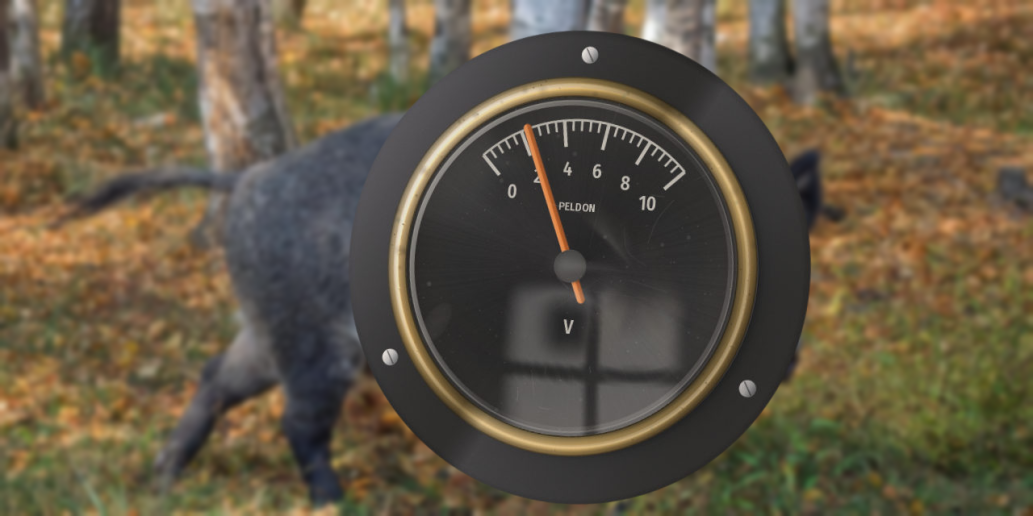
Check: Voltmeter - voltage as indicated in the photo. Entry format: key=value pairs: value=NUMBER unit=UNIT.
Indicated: value=2.4 unit=V
